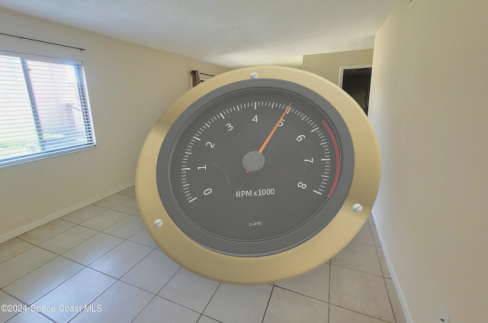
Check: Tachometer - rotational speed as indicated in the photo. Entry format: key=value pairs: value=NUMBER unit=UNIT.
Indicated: value=5000 unit=rpm
